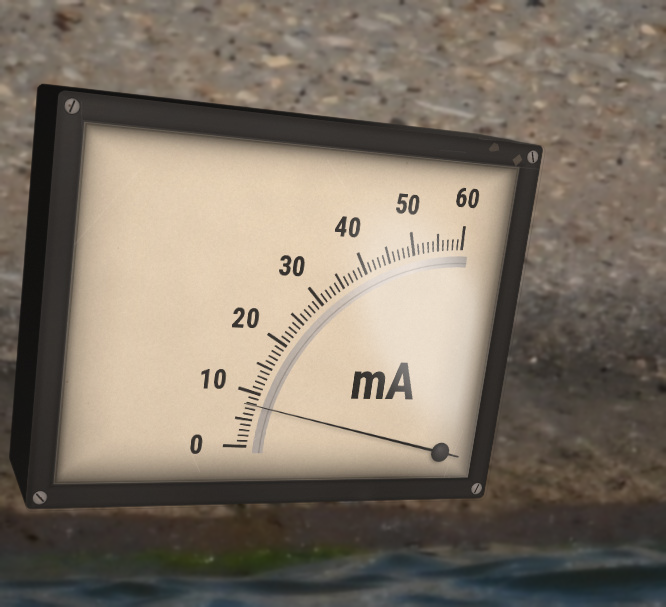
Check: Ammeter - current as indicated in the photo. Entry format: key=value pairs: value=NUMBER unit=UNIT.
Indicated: value=8 unit=mA
